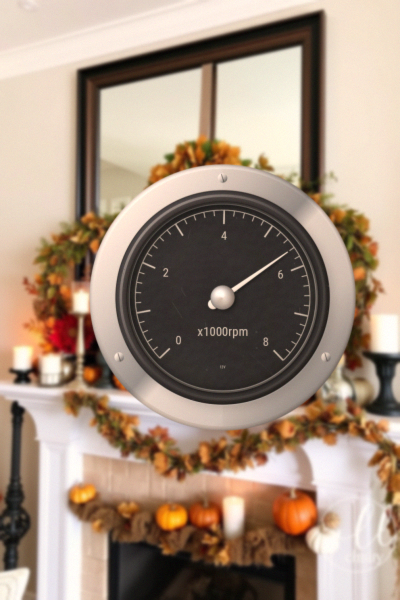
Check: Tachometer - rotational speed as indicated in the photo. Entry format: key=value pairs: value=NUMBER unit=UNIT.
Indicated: value=5600 unit=rpm
